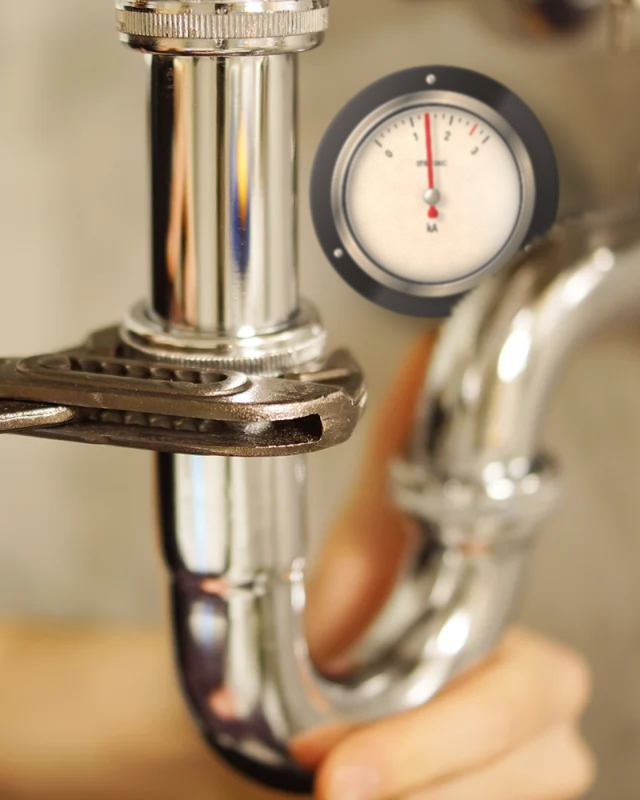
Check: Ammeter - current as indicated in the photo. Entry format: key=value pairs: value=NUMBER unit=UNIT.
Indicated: value=1.4 unit=kA
